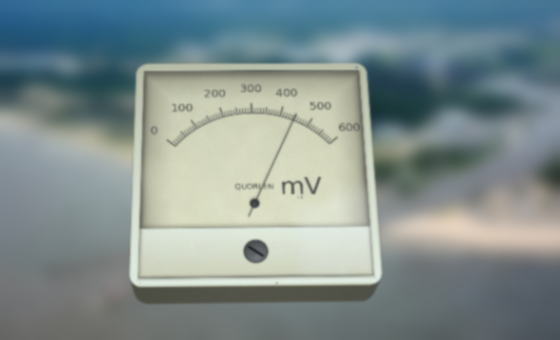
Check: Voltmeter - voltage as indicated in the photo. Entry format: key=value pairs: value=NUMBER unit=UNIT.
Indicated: value=450 unit=mV
